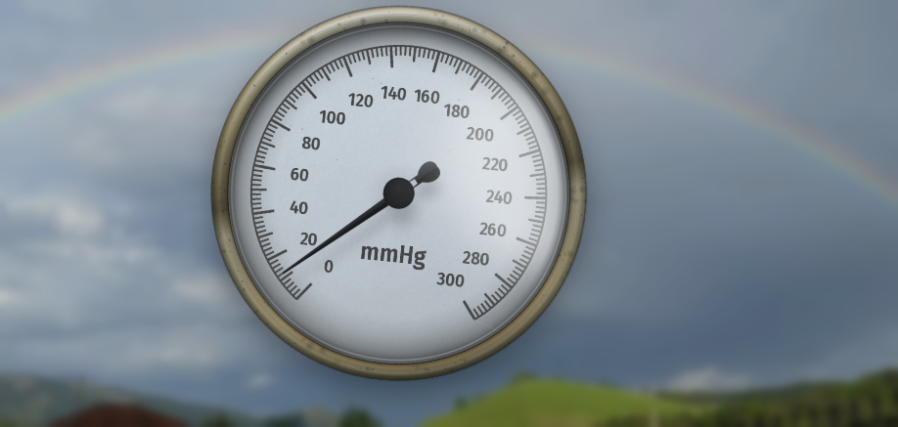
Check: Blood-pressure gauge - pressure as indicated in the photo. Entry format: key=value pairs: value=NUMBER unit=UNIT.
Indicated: value=12 unit=mmHg
